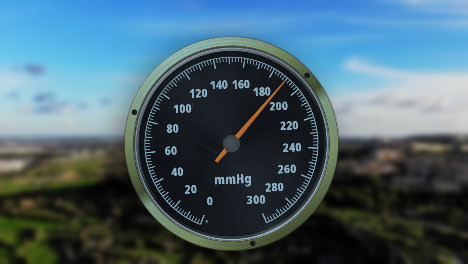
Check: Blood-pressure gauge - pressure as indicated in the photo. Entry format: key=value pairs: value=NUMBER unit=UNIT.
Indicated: value=190 unit=mmHg
